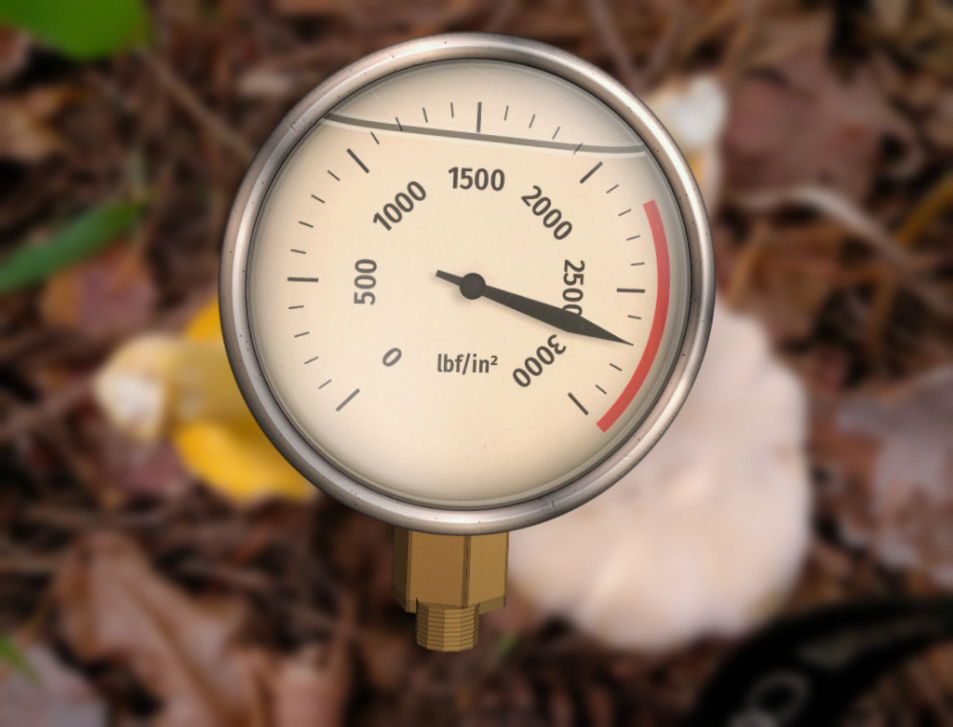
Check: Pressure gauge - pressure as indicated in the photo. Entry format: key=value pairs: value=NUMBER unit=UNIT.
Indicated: value=2700 unit=psi
